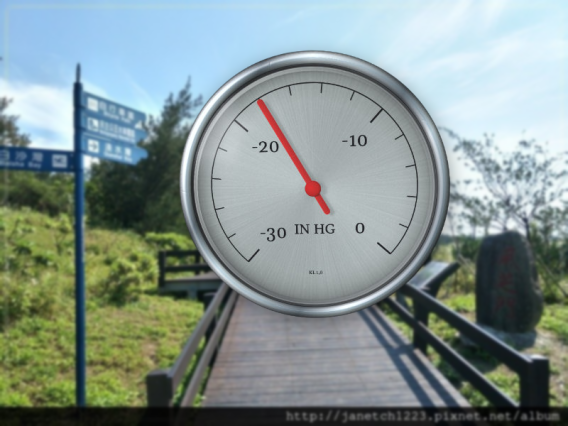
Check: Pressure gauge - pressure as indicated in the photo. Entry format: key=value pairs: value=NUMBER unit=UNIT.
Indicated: value=-18 unit=inHg
